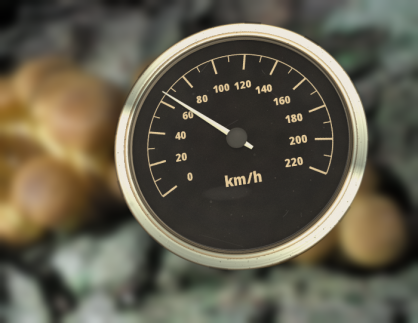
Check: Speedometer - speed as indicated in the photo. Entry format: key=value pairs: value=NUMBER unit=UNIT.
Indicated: value=65 unit=km/h
